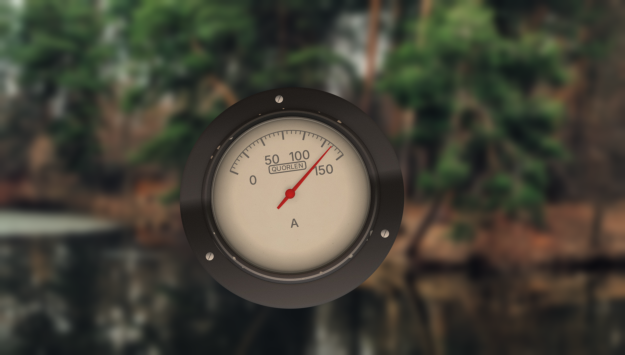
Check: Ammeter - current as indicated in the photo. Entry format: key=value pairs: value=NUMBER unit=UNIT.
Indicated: value=135 unit=A
